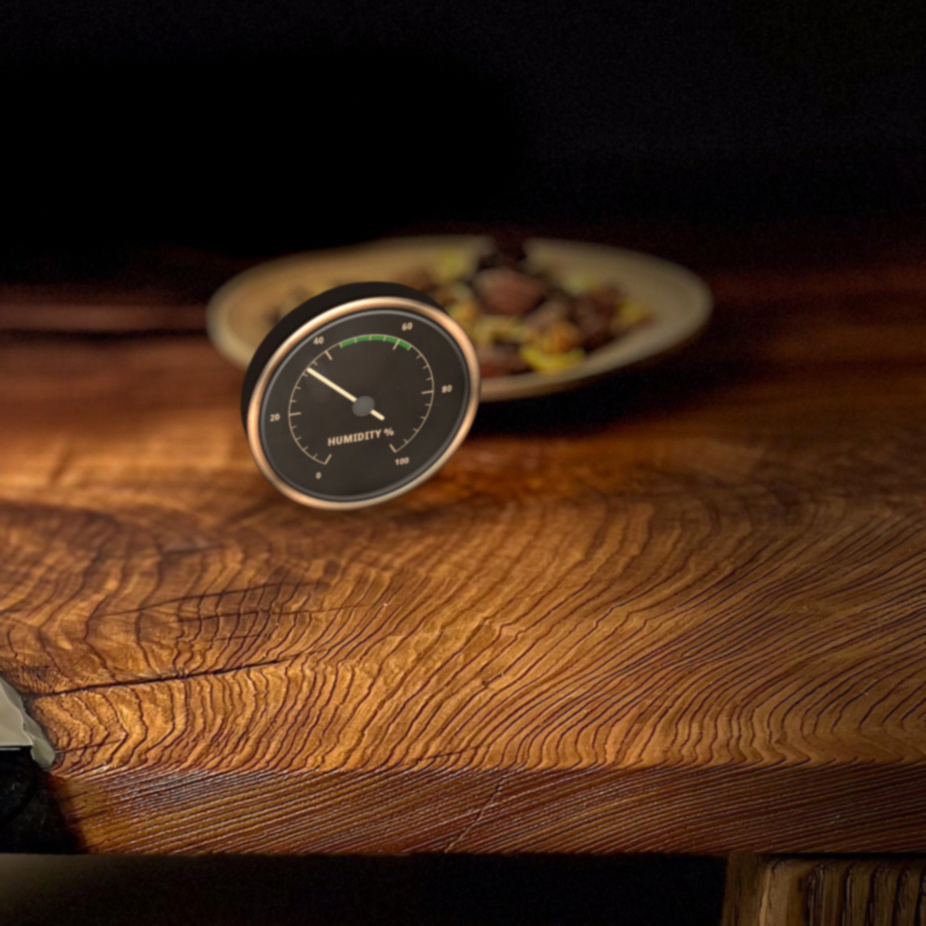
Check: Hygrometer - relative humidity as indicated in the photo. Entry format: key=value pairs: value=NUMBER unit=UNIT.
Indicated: value=34 unit=%
